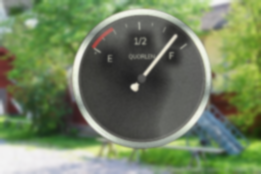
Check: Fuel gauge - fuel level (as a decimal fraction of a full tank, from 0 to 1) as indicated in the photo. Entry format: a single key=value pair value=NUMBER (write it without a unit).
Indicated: value=0.875
